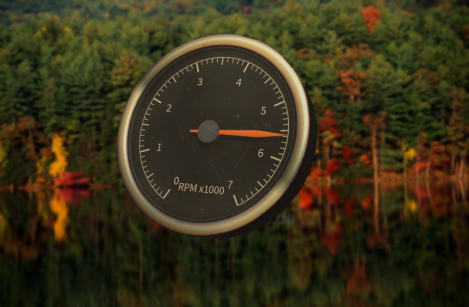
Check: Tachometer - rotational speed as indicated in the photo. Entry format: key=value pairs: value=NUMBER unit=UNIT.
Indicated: value=5600 unit=rpm
